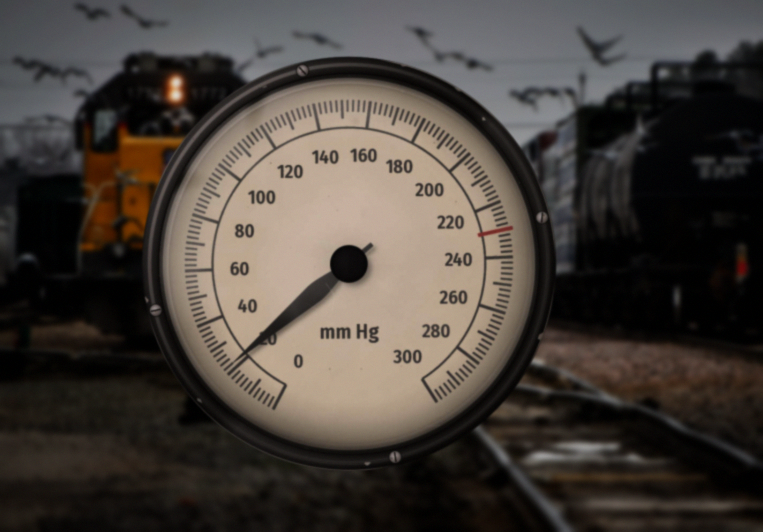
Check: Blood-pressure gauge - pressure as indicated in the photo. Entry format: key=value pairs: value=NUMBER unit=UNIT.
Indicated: value=22 unit=mmHg
